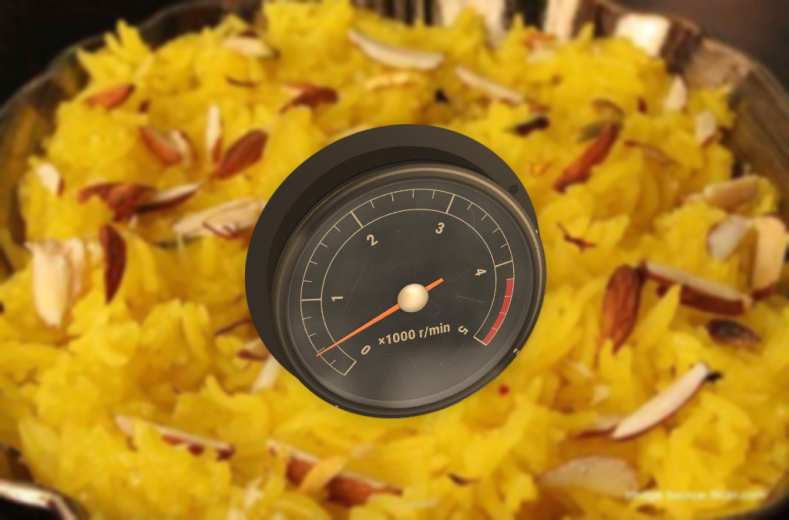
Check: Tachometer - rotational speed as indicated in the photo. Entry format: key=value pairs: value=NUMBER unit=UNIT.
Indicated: value=400 unit=rpm
